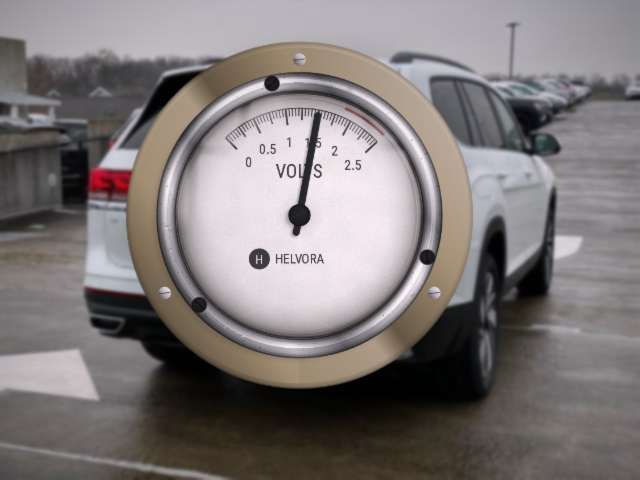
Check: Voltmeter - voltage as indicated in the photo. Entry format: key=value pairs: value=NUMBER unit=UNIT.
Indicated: value=1.5 unit=V
